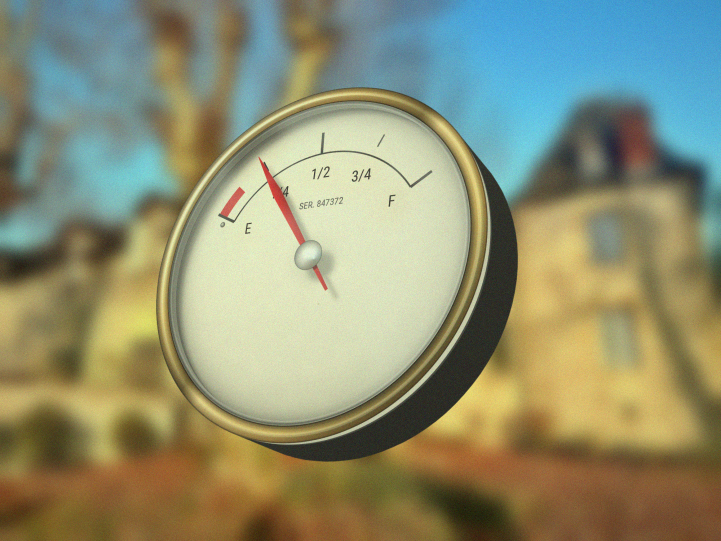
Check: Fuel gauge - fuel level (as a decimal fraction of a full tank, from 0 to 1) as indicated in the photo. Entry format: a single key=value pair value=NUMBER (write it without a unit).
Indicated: value=0.25
